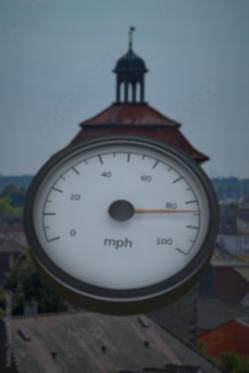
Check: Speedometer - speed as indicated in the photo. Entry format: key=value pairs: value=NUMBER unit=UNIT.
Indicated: value=85 unit=mph
